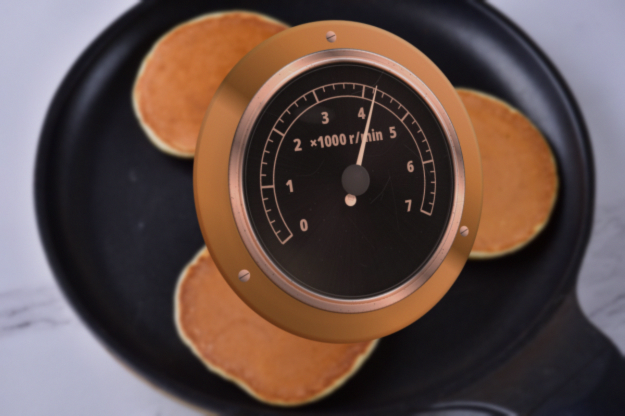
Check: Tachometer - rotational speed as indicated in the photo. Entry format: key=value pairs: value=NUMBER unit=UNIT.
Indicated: value=4200 unit=rpm
